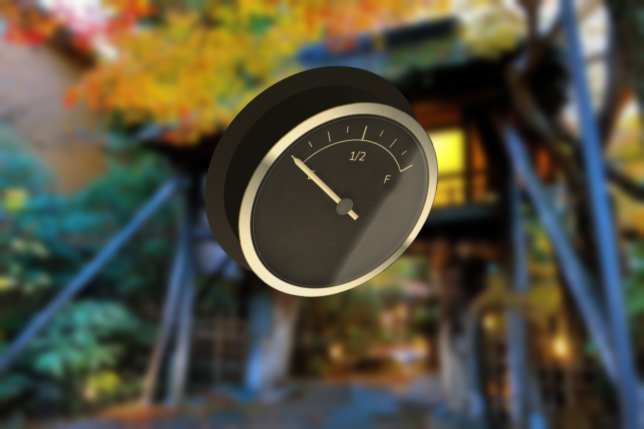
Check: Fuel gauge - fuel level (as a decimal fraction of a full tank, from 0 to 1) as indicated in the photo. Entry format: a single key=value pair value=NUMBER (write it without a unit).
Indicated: value=0
